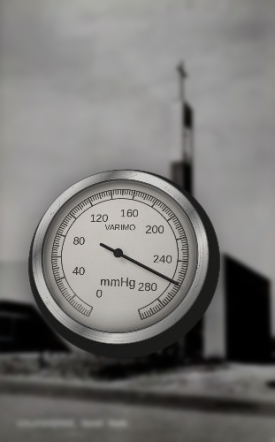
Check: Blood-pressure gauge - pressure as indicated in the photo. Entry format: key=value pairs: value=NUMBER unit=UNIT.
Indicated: value=260 unit=mmHg
